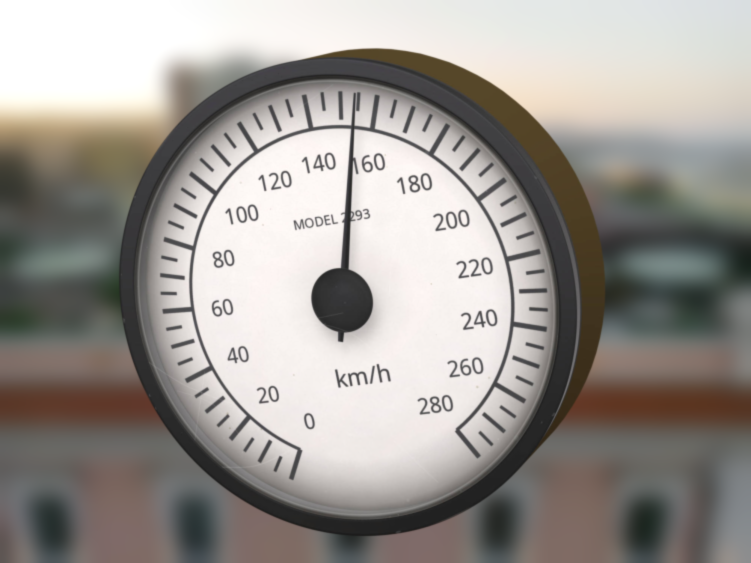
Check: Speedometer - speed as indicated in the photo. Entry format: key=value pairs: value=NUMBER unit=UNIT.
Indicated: value=155 unit=km/h
